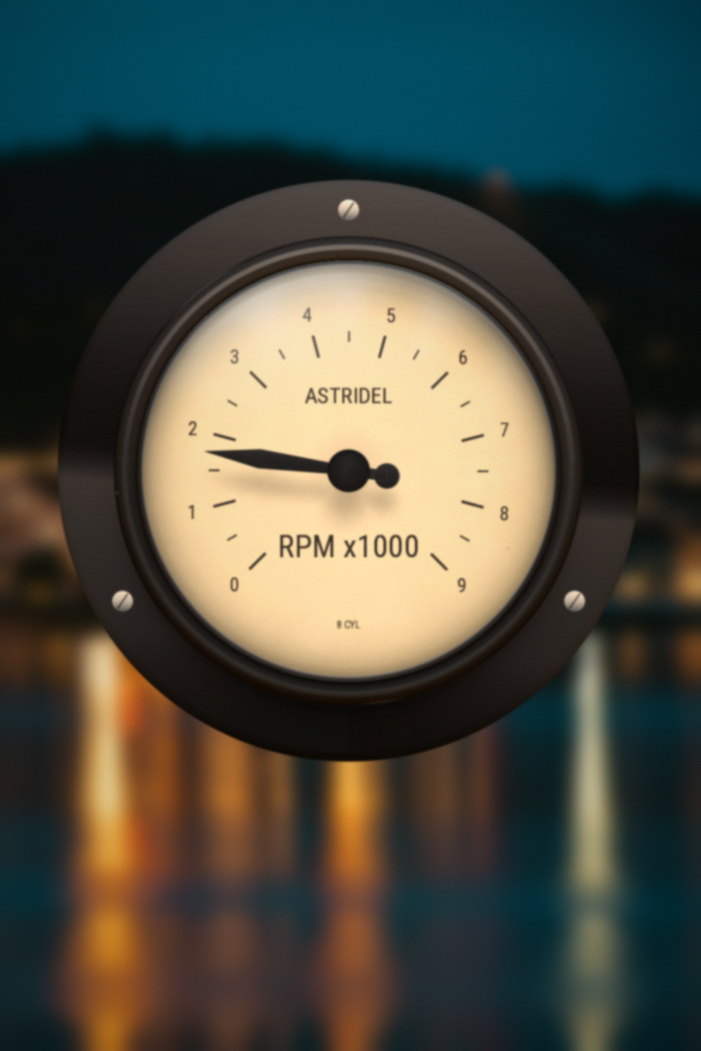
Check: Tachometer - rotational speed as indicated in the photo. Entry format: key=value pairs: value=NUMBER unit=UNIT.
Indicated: value=1750 unit=rpm
